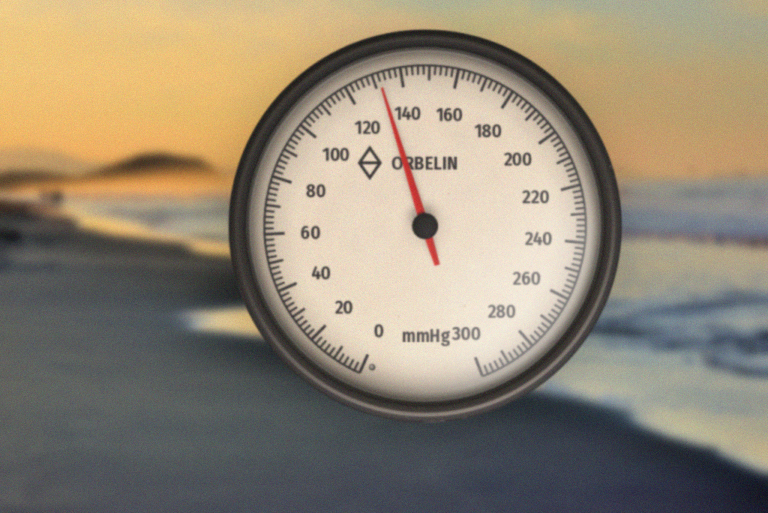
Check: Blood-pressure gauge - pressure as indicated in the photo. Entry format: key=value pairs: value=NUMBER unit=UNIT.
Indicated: value=132 unit=mmHg
